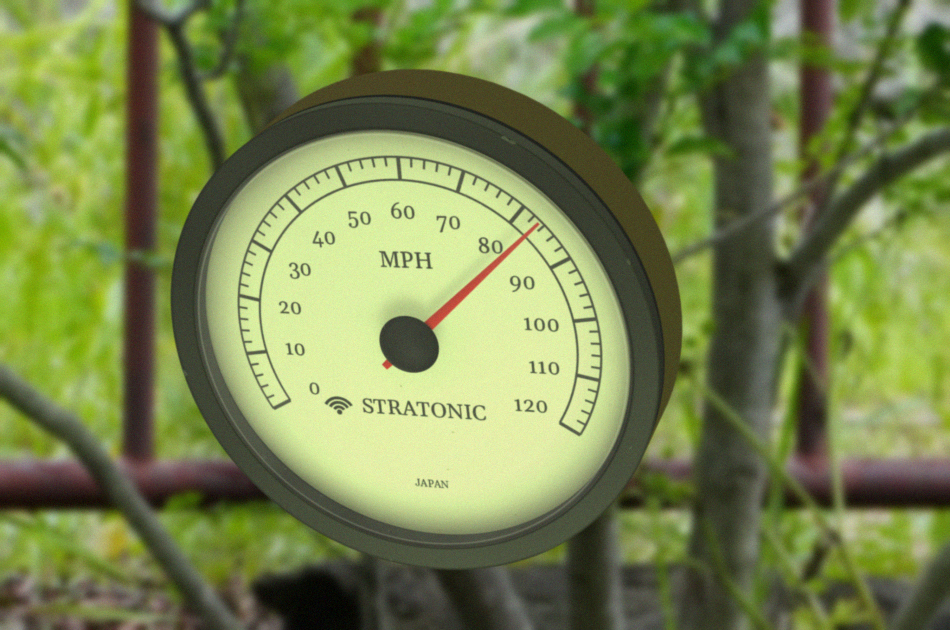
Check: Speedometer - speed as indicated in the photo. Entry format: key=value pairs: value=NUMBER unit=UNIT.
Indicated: value=83 unit=mph
